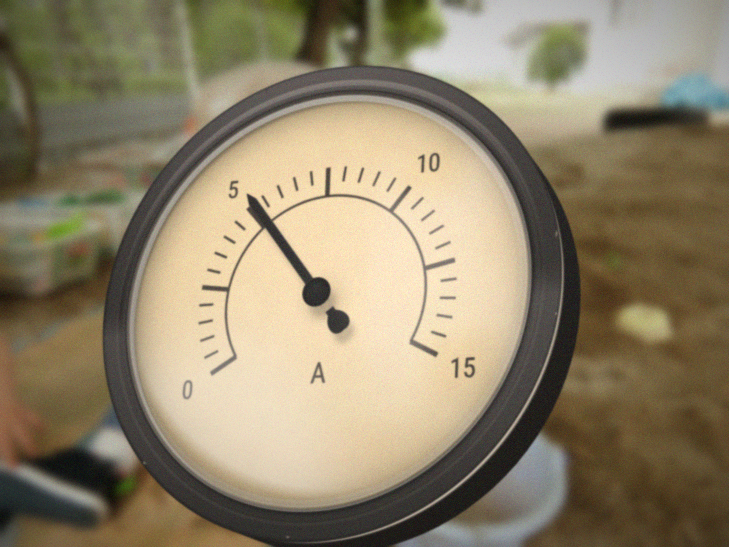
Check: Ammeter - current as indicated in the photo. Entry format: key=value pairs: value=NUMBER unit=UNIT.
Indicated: value=5.25 unit=A
